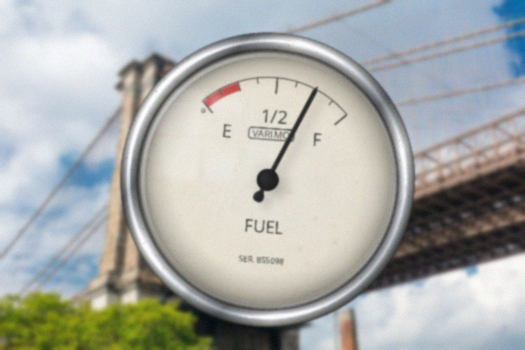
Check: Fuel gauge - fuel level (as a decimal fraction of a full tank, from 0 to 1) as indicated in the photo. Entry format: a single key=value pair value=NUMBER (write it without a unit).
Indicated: value=0.75
